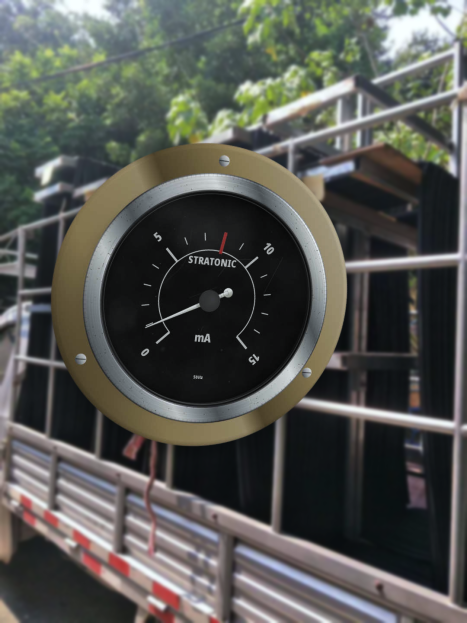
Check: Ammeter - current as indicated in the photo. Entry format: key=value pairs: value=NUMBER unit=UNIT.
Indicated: value=1 unit=mA
